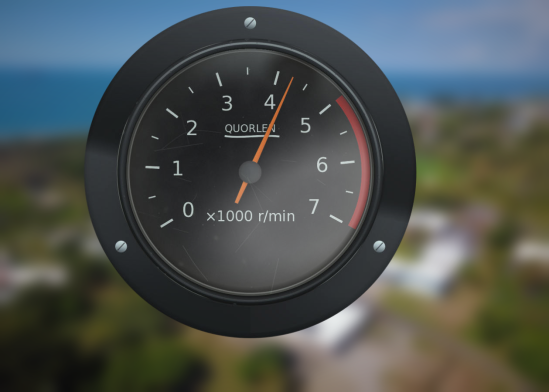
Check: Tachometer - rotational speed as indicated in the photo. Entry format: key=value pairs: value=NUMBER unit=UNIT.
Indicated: value=4250 unit=rpm
